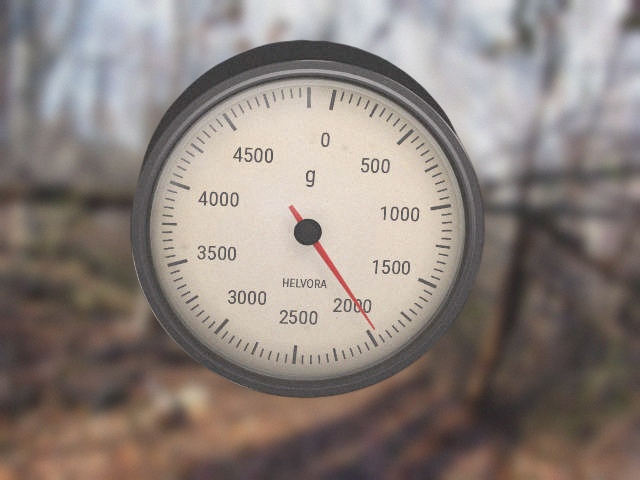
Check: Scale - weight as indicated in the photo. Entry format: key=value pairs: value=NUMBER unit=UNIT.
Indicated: value=1950 unit=g
